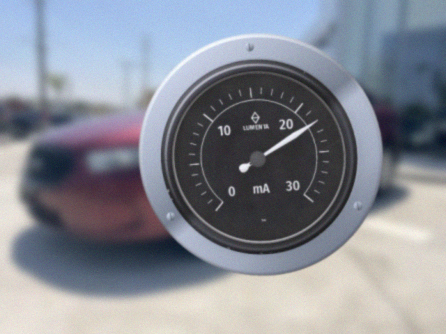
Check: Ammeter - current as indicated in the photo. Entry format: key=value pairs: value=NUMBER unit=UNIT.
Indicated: value=22 unit=mA
